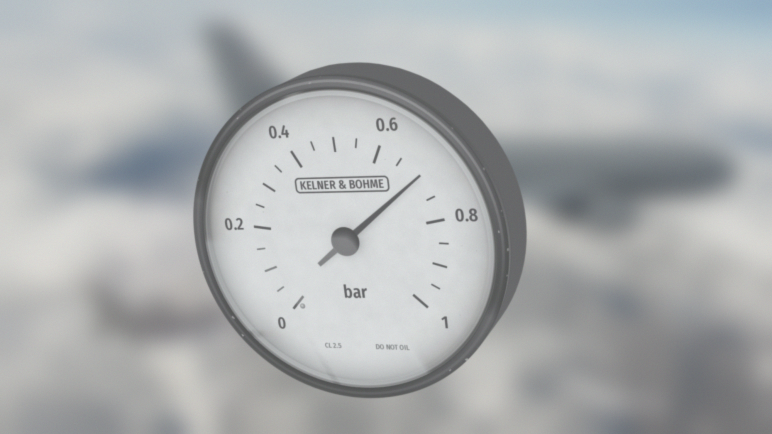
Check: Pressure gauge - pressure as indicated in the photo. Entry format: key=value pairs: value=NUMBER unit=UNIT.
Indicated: value=0.7 unit=bar
